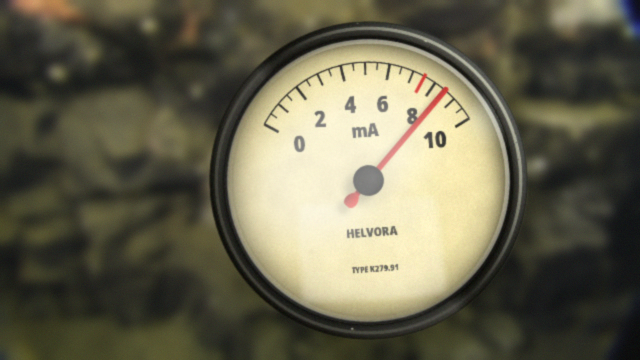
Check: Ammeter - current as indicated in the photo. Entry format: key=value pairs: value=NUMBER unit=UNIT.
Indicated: value=8.5 unit=mA
